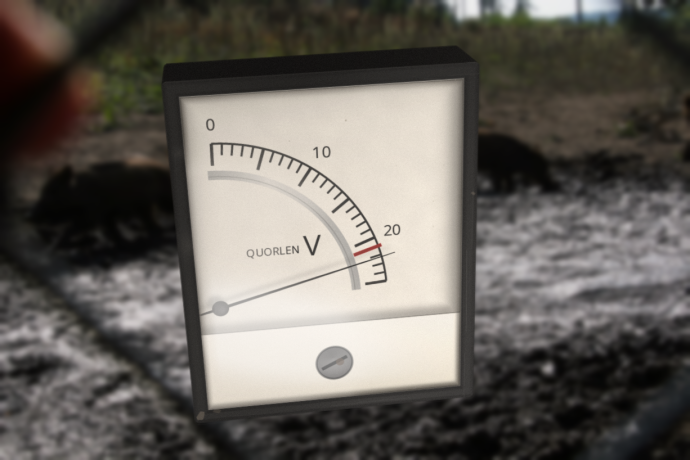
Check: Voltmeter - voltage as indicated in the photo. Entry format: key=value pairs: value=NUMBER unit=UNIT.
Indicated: value=22 unit=V
